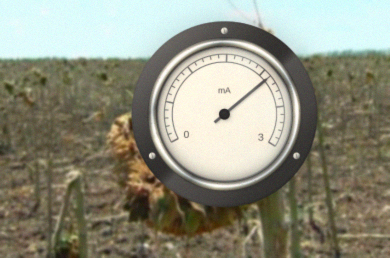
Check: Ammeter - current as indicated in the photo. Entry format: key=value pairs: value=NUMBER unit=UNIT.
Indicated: value=2.1 unit=mA
